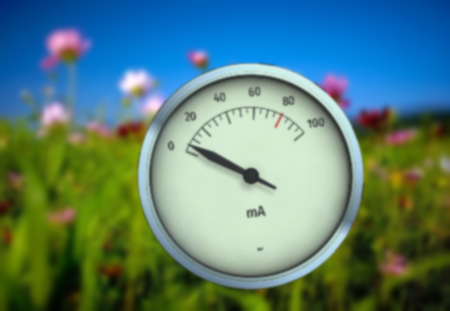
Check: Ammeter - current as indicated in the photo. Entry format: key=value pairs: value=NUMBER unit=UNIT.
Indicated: value=5 unit=mA
